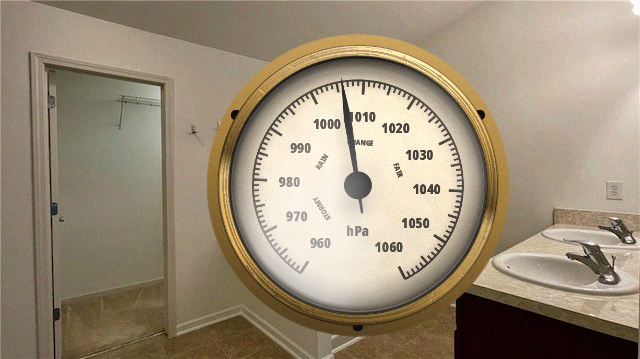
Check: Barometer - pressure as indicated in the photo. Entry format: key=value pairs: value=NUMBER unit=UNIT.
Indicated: value=1006 unit=hPa
